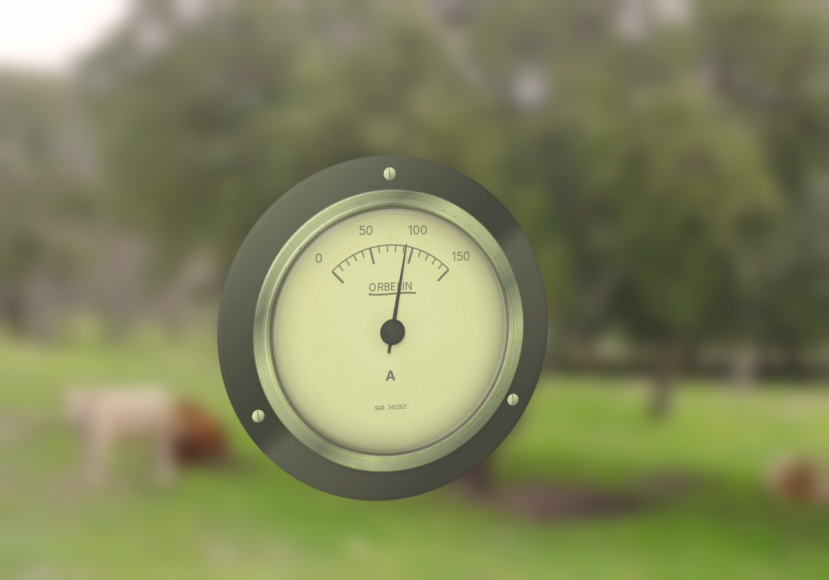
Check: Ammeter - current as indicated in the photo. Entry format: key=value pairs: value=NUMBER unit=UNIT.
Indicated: value=90 unit=A
